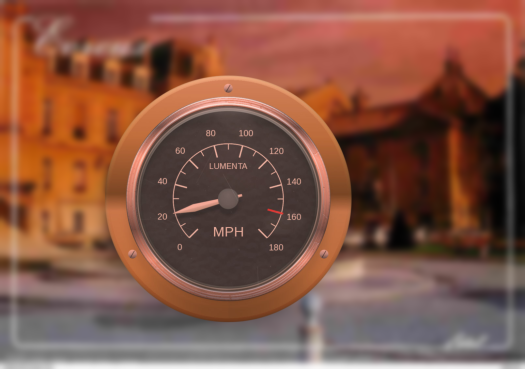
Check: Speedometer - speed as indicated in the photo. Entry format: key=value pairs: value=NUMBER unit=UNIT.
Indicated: value=20 unit=mph
